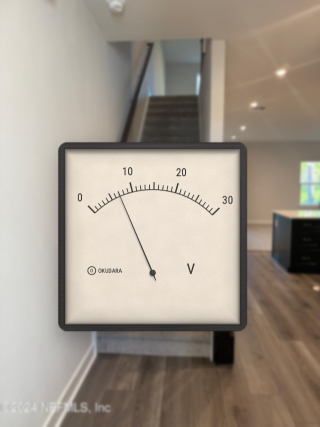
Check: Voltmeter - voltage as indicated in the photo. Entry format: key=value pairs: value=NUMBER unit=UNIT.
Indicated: value=7 unit=V
